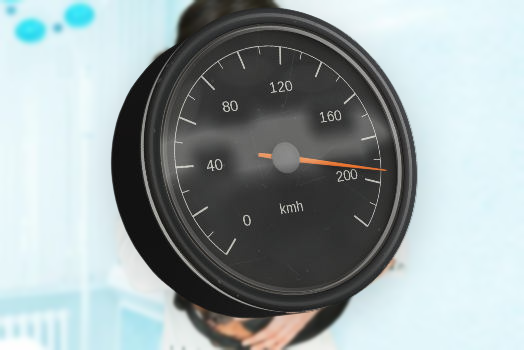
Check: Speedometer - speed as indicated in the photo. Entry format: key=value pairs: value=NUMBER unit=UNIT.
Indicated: value=195 unit=km/h
